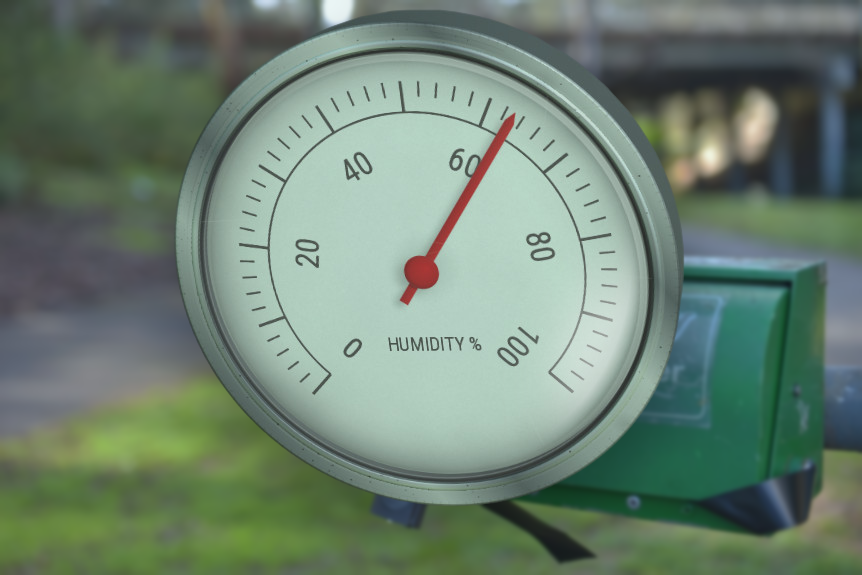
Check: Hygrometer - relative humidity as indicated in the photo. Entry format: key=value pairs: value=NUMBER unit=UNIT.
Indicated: value=63 unit=%
